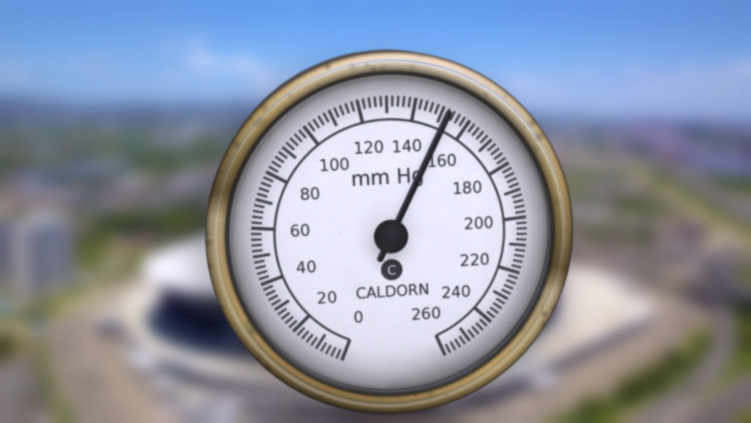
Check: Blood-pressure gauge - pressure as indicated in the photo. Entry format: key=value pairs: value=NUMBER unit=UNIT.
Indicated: value=152 unit=mmHg
